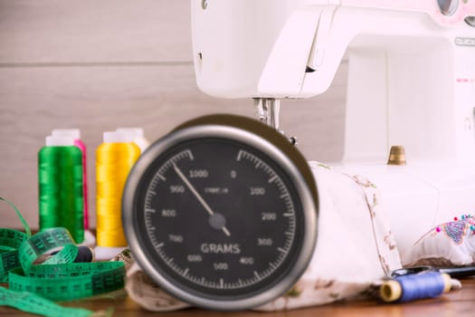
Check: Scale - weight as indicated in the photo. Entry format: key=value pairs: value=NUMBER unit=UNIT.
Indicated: value=950 unit=g
